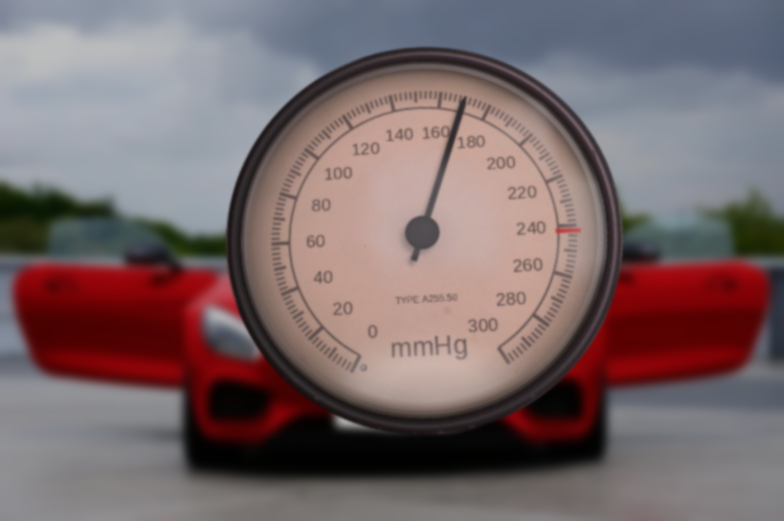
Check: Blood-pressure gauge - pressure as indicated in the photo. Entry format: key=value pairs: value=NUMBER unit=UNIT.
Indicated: value=170 unit=mmHg
